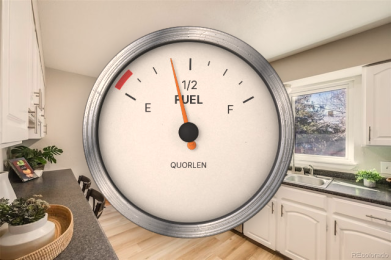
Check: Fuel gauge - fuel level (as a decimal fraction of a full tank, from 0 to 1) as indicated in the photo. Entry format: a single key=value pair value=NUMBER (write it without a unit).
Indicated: value=0.375
